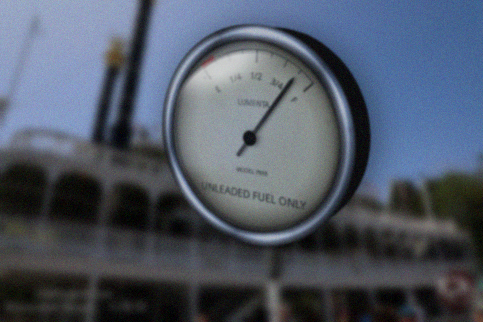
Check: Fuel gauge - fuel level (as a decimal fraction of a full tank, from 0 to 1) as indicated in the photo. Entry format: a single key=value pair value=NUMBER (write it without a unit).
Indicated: value=0.875
